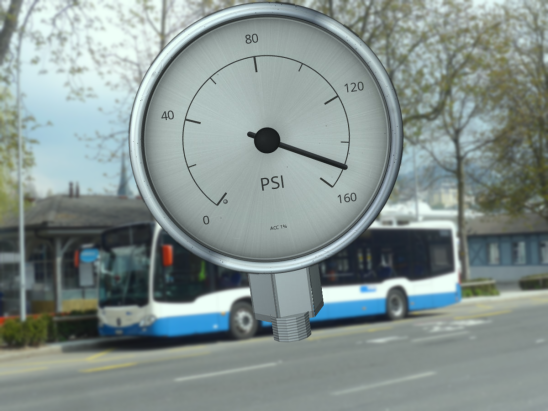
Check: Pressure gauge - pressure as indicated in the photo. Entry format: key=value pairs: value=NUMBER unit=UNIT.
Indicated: value=150 unit=psi
